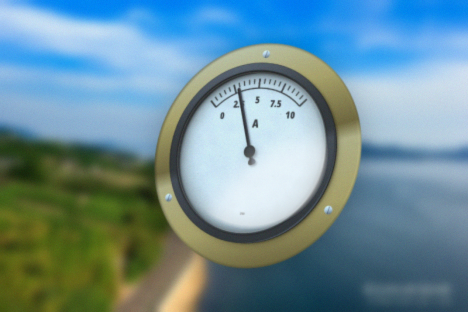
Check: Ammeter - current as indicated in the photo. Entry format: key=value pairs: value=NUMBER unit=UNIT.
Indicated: value=3 unit=A
